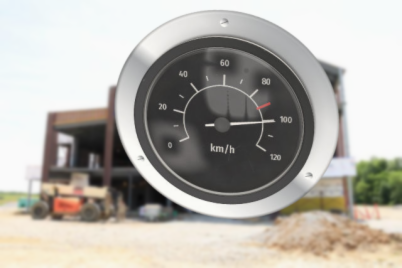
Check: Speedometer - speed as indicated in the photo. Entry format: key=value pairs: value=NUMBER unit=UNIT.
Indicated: value=100 unit=km/h
